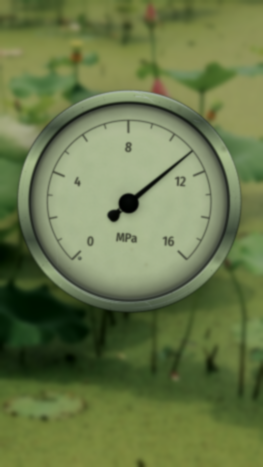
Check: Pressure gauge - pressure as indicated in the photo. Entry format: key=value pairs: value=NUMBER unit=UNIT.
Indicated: value=11 unit=MPa
